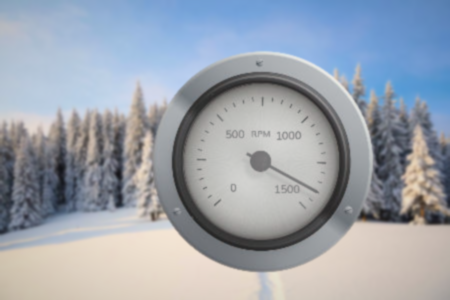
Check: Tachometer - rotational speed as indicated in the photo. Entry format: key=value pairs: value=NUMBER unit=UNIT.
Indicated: value=1400 unit=rpm
